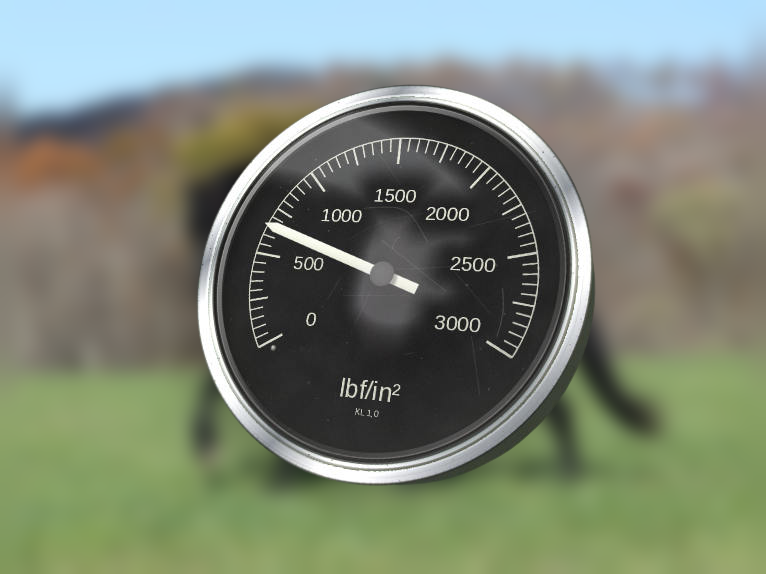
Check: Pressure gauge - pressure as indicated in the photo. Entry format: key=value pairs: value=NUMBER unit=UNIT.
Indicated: value=650 unit=psi
